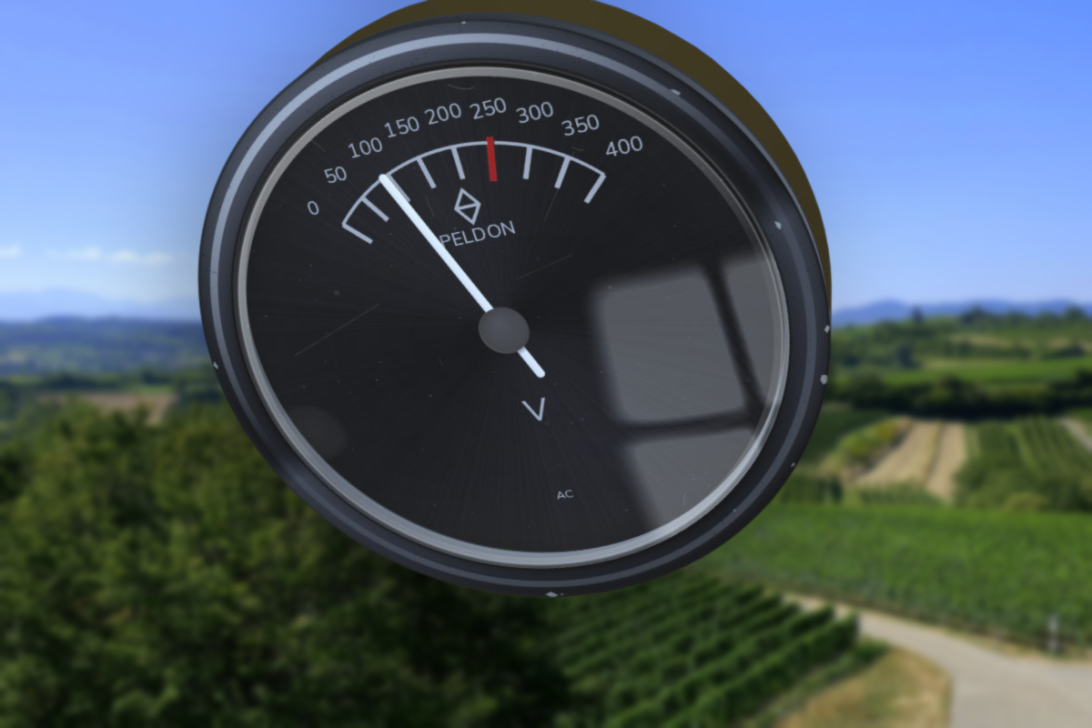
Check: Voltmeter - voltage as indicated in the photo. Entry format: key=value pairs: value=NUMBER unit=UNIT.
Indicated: value=100 unit=V
